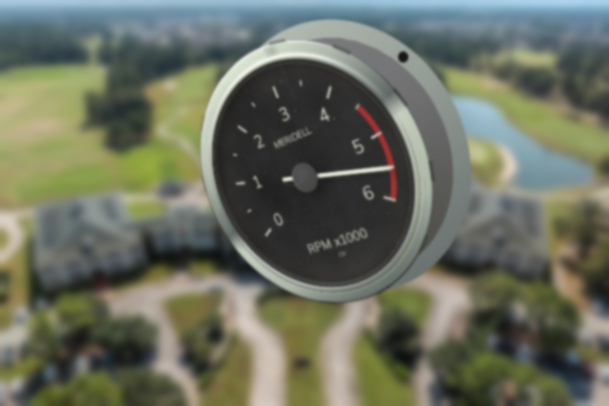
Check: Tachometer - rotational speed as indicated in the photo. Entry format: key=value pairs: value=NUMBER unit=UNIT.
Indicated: value=5500 unit=rpm
